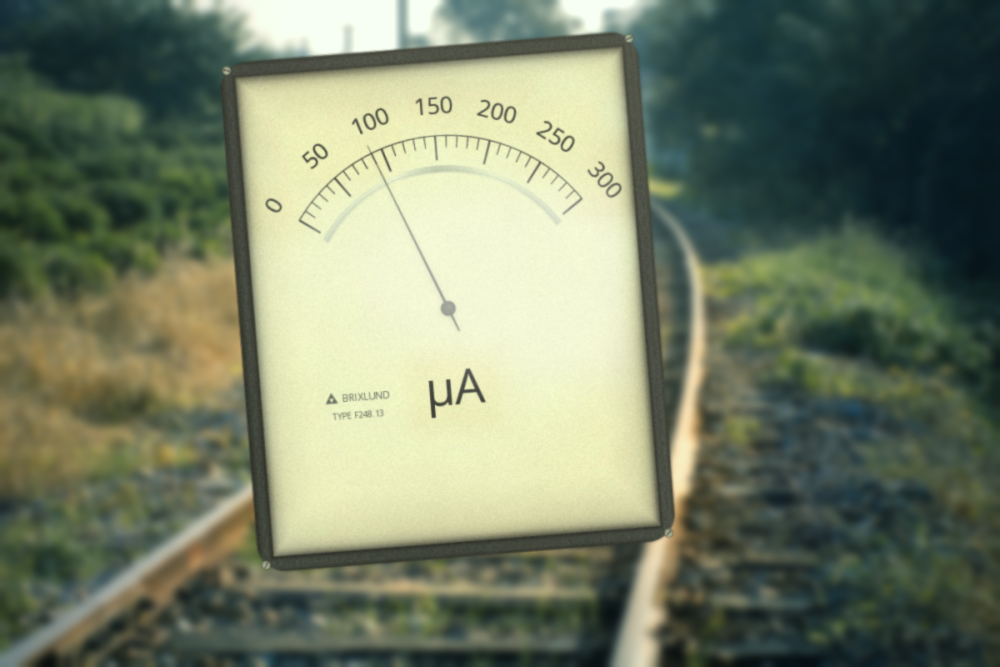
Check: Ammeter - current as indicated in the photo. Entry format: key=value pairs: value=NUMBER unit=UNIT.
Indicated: value=90 unit=µA
